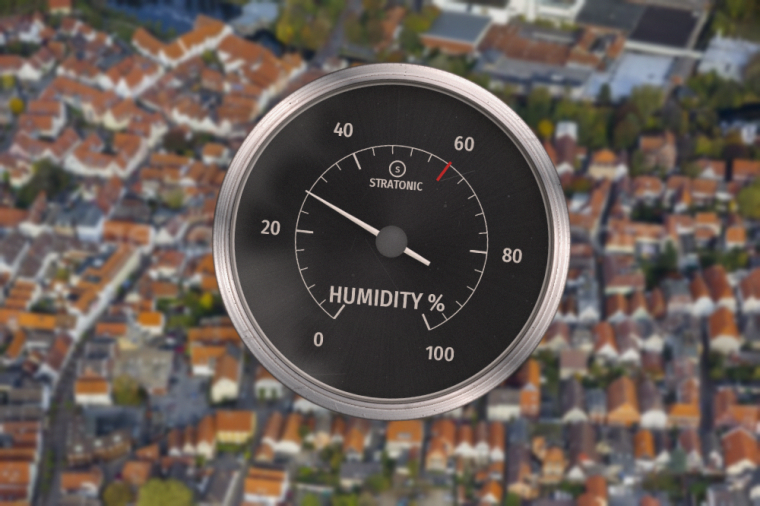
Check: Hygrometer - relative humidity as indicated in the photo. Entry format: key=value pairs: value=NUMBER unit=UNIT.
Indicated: value=28 unit=%
